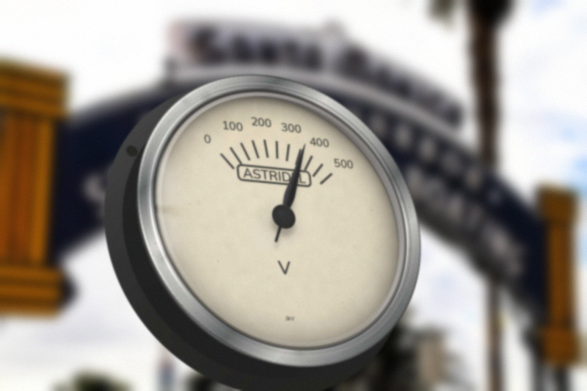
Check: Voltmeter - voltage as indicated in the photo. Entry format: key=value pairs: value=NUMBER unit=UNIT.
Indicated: value=350 unit=V
